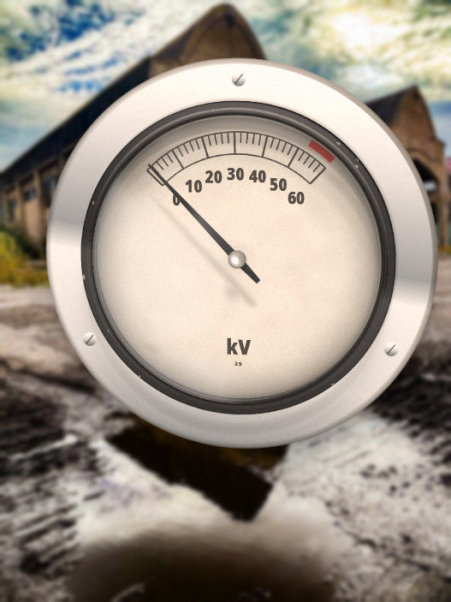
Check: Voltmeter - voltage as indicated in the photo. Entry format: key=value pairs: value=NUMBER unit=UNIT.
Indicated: value=2 unit=kV
